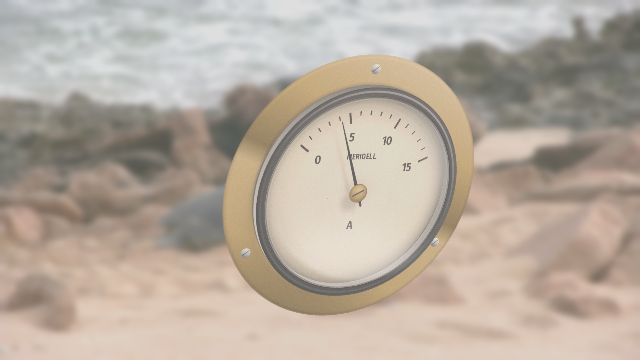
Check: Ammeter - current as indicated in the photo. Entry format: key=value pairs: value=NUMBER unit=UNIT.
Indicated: value=4 unit=A
